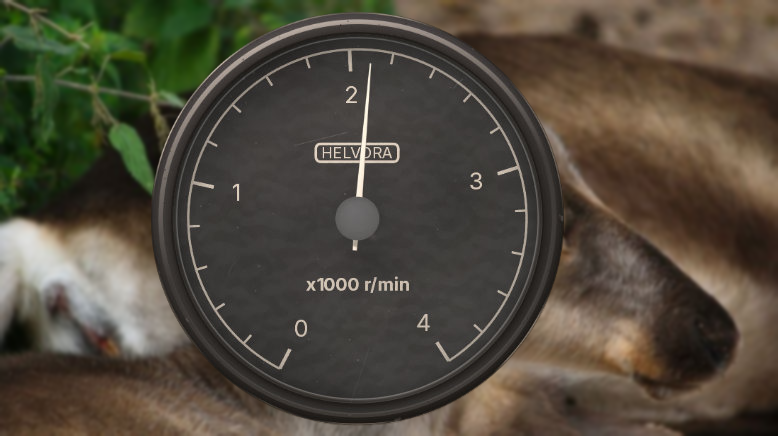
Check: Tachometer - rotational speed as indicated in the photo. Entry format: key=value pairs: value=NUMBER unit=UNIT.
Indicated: value=2100 unit=rpm
